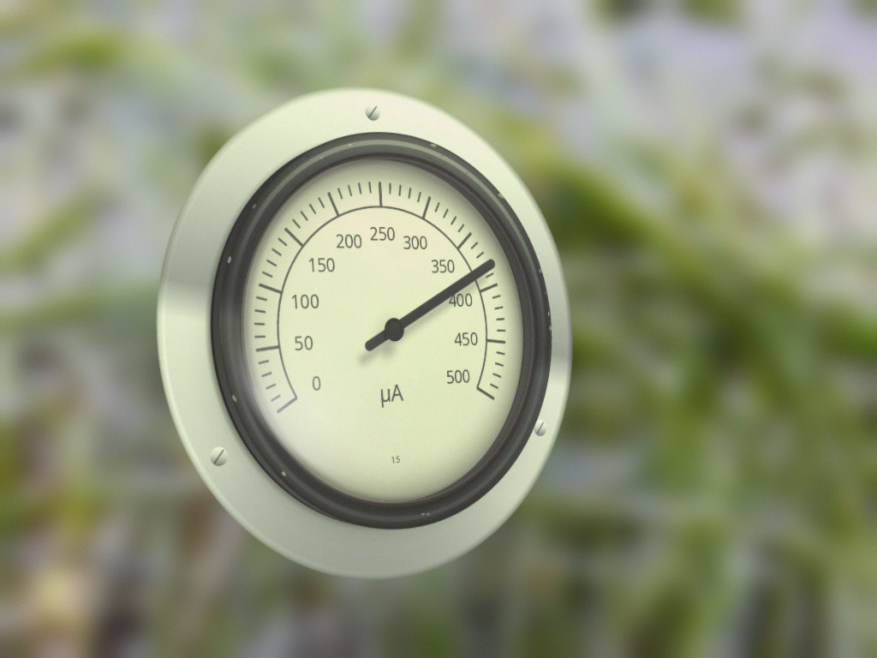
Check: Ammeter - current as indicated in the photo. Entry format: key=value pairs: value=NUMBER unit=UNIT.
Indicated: value=380 unit=µA
